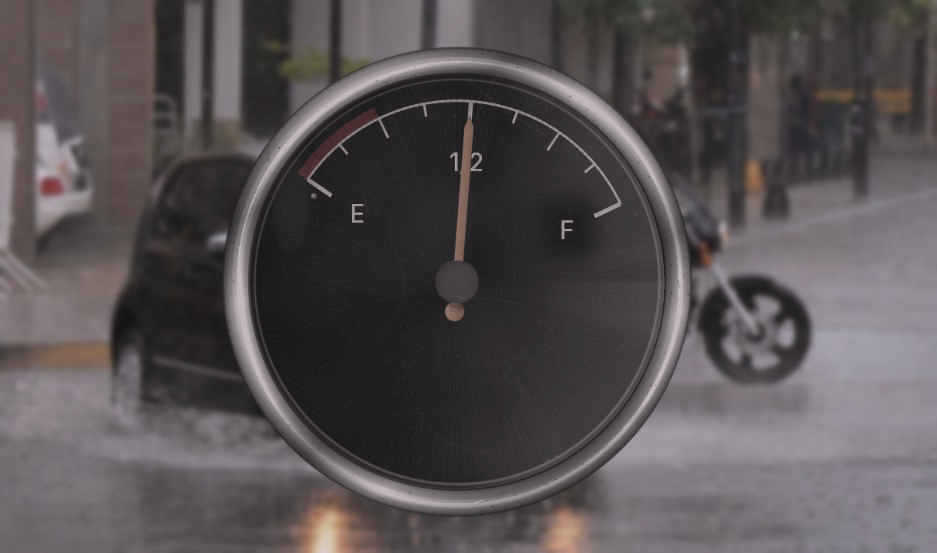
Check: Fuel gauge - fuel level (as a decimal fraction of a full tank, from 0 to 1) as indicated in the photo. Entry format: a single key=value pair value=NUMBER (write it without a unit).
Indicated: value=0.5
